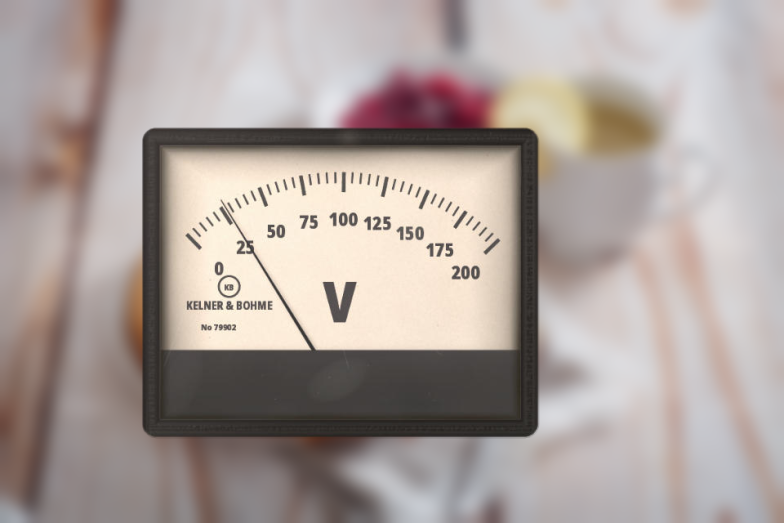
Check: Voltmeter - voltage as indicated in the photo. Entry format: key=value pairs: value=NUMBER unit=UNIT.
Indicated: value=27.5 unit=V
